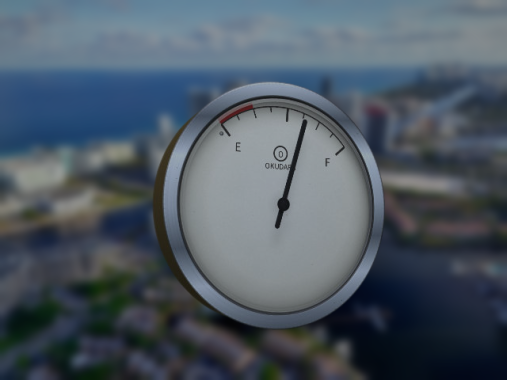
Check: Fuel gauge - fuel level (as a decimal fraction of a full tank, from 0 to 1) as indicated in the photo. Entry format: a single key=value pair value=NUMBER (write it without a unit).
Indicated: value=0.625
